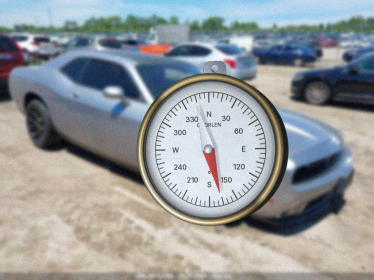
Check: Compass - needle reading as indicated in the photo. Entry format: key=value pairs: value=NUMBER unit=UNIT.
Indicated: value=165 unit=°
